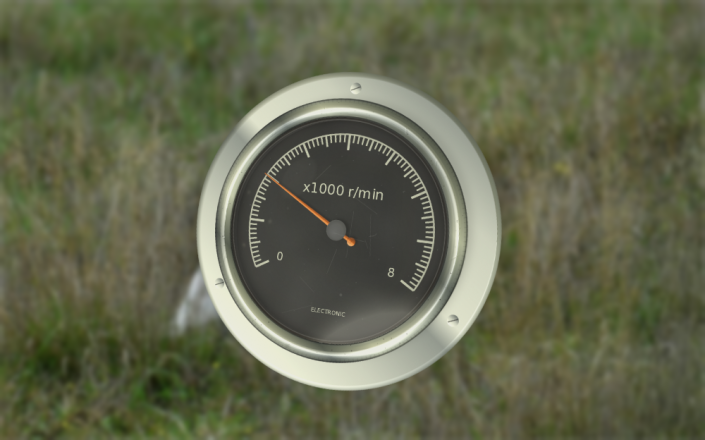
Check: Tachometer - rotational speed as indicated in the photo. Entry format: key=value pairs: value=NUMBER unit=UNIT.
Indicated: value=2000 unit=rpm
